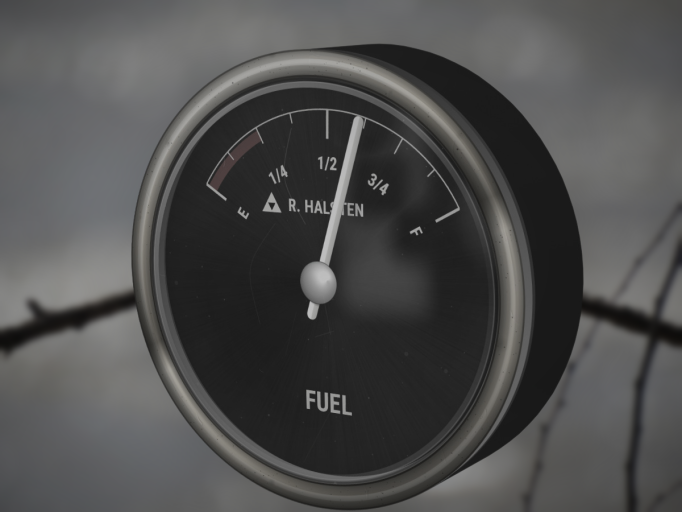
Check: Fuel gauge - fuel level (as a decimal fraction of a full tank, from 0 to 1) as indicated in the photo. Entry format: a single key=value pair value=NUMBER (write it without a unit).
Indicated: value=0.625
